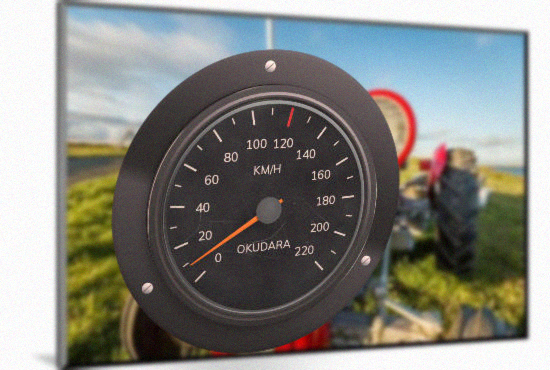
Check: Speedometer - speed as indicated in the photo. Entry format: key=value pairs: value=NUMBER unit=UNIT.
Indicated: value=10 unit=km/h
